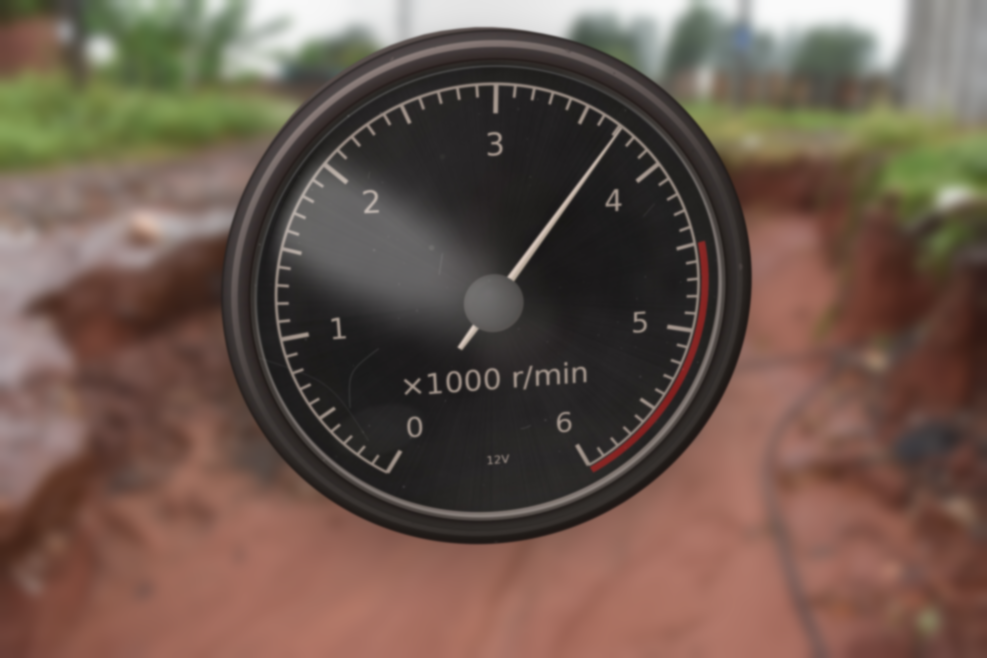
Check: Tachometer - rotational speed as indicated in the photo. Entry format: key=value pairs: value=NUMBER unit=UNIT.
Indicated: value=3700 unit=rpm
